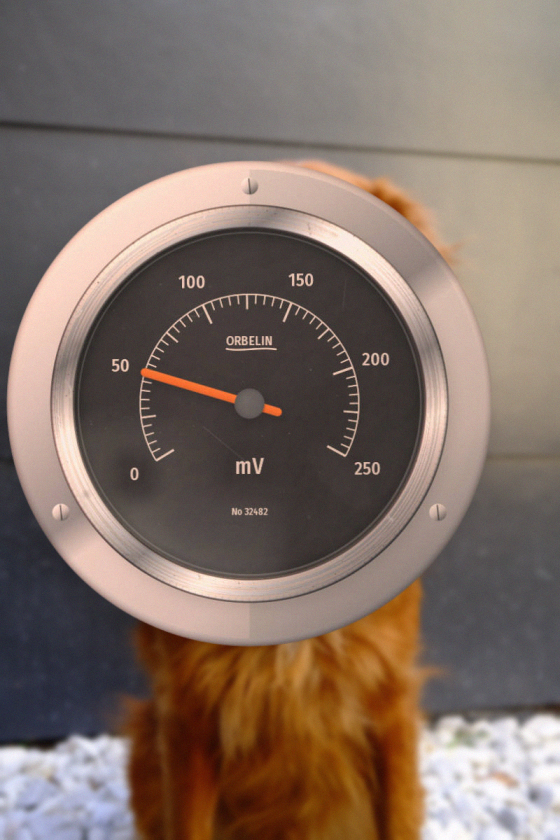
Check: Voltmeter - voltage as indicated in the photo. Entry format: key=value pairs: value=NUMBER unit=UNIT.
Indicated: value=50 unit=mV
